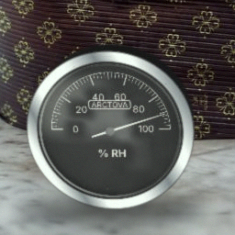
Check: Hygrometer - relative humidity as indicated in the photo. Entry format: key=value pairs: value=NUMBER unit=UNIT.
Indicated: value=90 unit=%
